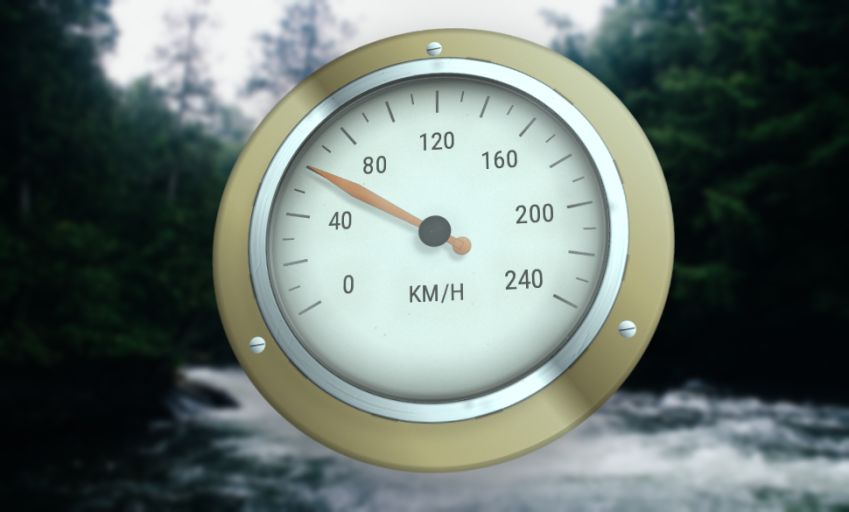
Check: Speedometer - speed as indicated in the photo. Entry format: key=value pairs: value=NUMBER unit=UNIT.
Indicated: value=60 unit=km/h
